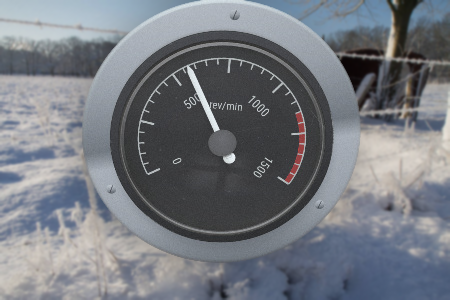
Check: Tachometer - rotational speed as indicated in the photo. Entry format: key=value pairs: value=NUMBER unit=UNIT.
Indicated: value=575 unit=rpm
